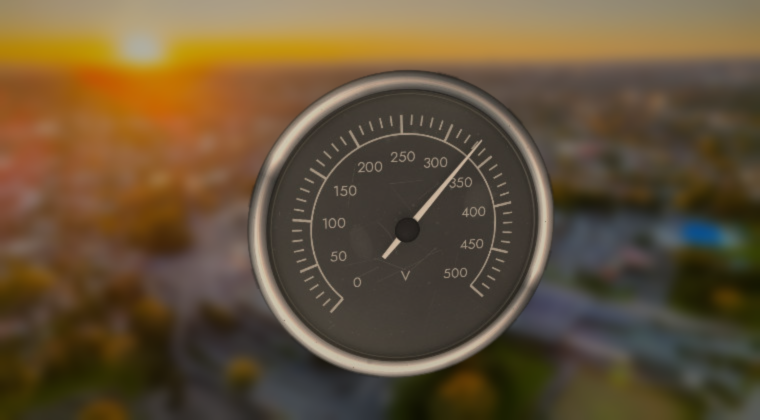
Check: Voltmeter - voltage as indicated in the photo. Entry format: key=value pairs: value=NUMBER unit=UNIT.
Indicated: value=330 unit=V
